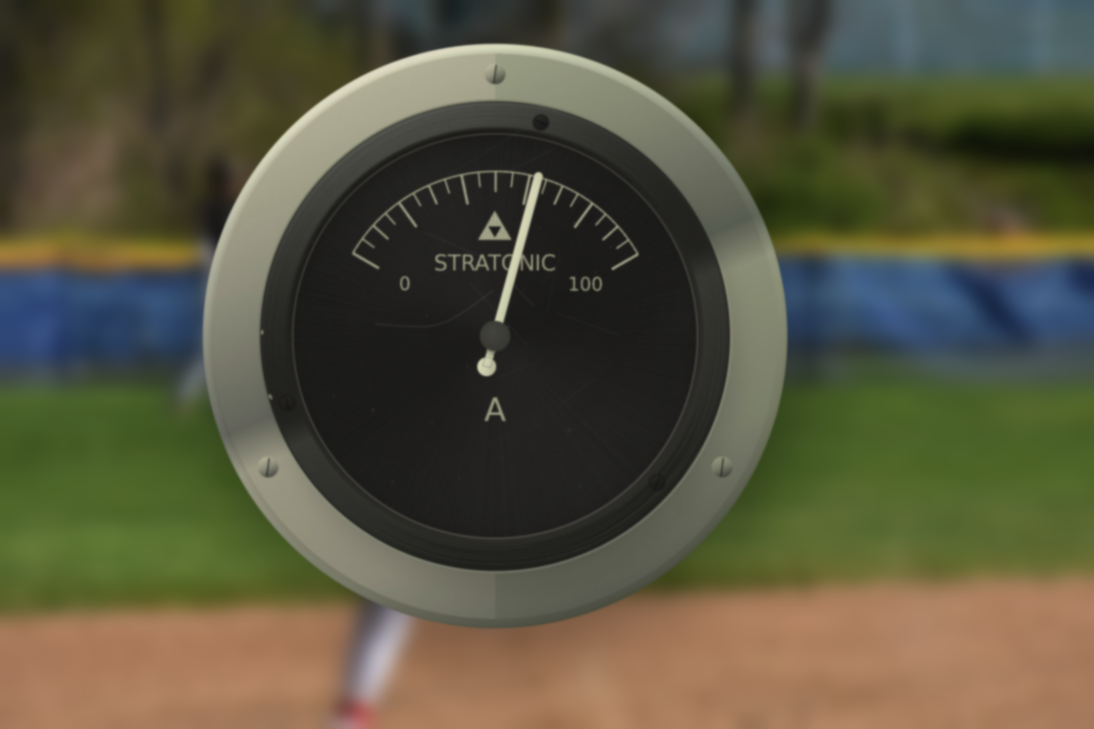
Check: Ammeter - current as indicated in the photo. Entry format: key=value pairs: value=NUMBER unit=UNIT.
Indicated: value=62.5 unit=A
